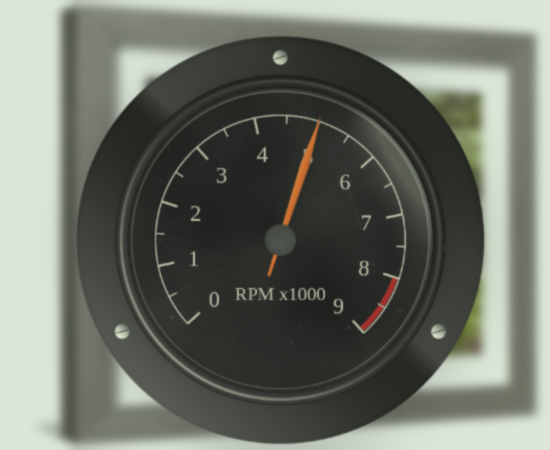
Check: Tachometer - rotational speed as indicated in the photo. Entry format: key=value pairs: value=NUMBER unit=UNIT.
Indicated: value=5000 unit=rpm
